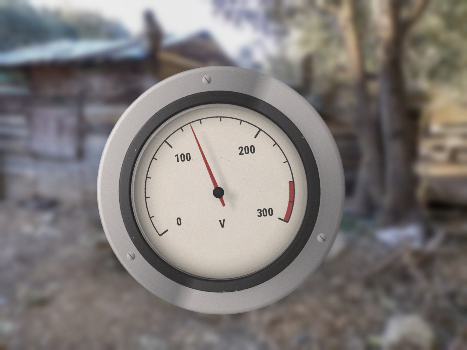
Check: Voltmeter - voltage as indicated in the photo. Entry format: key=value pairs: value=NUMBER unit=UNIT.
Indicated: value=130 unit=V
